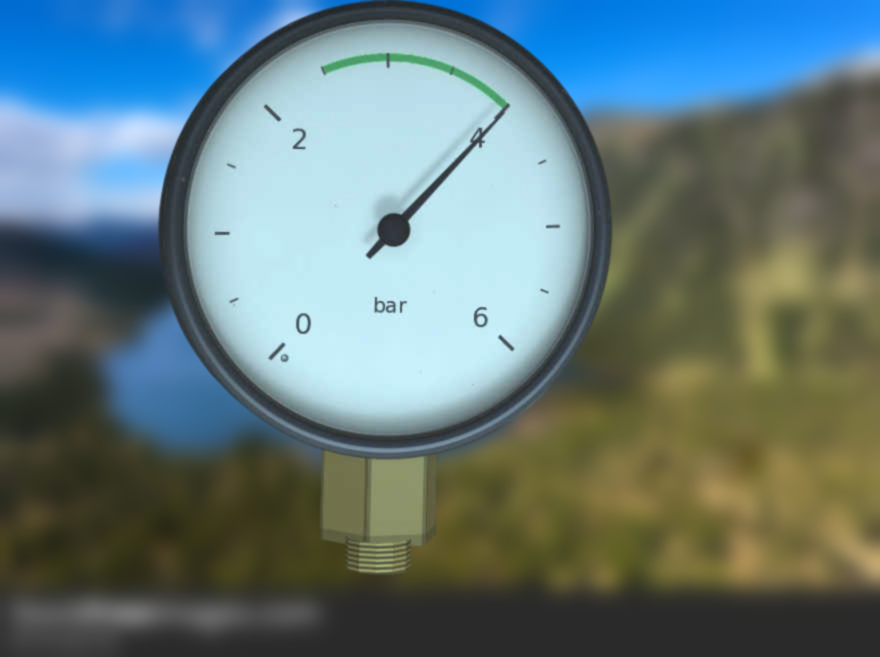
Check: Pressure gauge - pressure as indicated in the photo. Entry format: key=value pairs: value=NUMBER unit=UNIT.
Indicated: value=4 unit=bar
